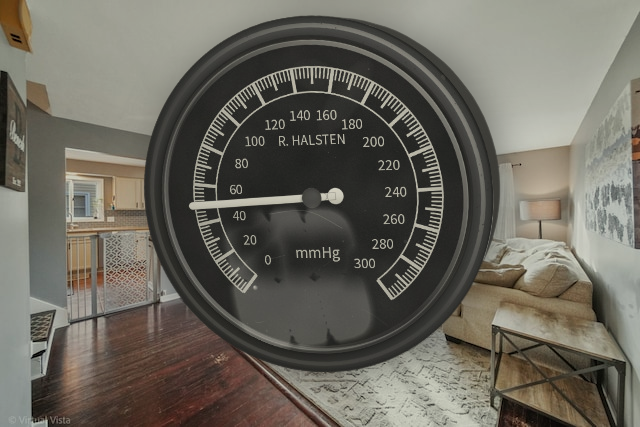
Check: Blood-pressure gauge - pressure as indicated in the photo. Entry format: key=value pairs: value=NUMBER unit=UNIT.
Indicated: value=50 unit=mmHg
